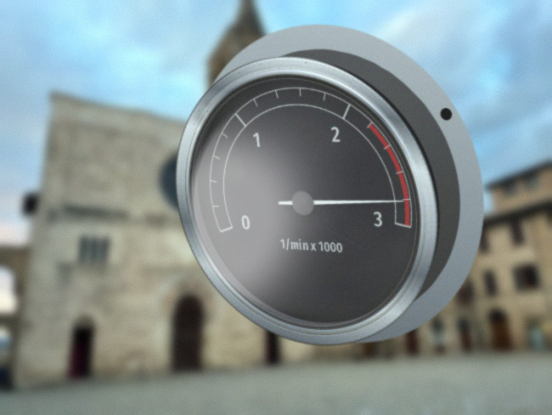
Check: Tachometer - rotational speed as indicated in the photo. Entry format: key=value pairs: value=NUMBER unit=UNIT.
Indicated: value=2800 unit=rpm
